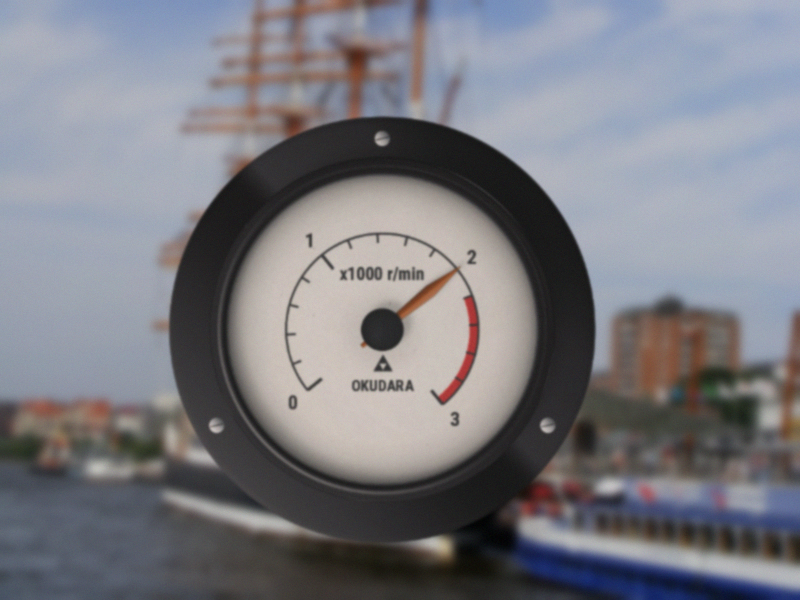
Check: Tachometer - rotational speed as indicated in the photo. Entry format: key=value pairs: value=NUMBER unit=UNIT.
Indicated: value=2000 unit=rpm
